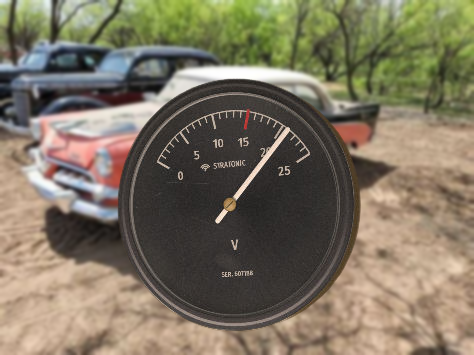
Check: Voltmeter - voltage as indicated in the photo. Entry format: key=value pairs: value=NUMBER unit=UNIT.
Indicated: value=21 unit=V
